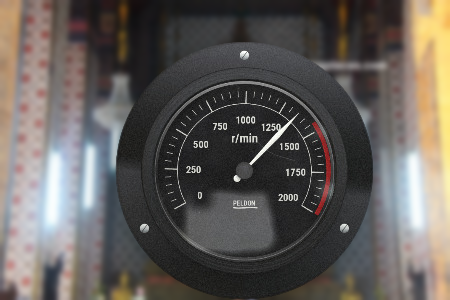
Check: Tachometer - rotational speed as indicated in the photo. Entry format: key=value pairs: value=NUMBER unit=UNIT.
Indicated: value=1350 unit=rpm
